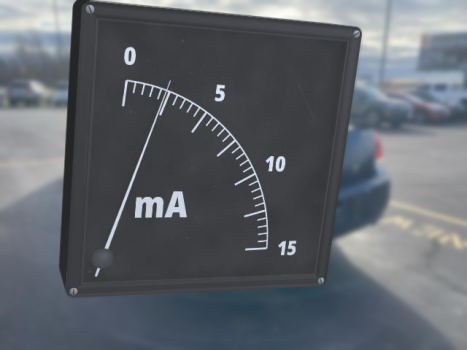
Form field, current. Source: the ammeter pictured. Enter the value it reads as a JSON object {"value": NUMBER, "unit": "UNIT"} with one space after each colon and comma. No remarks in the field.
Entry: {"value": 2.25, "unit": "mA"}
